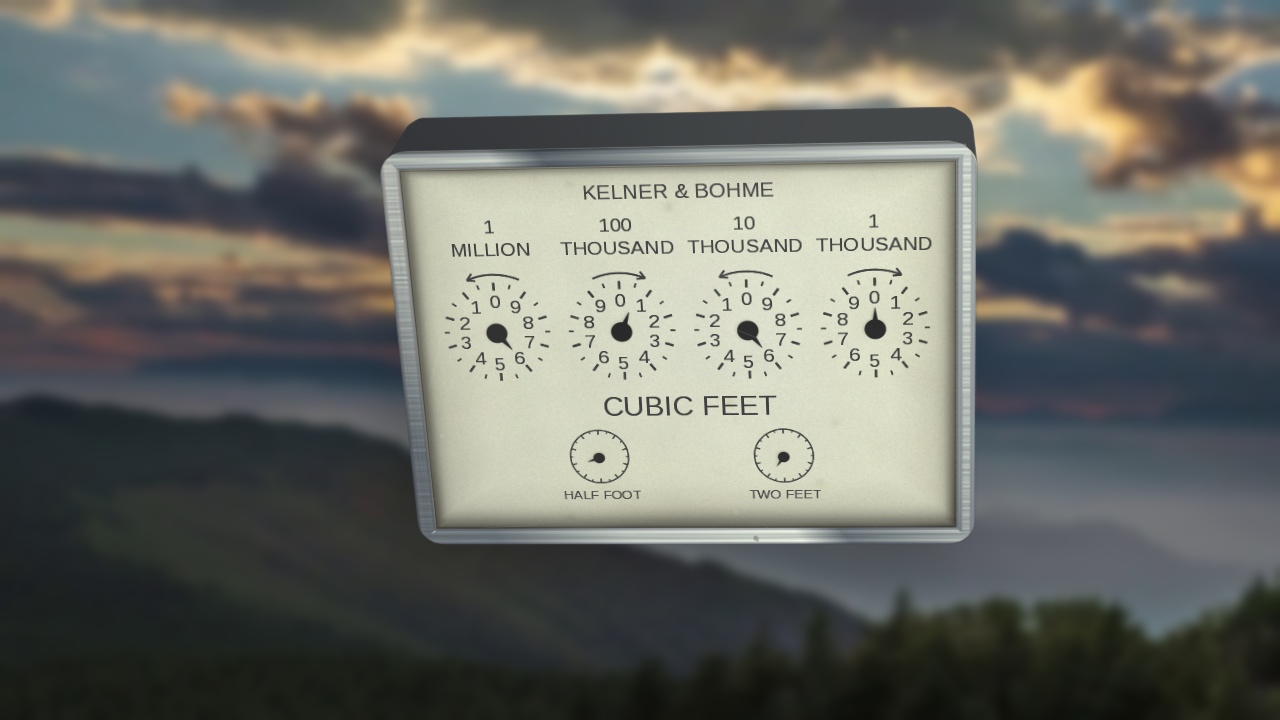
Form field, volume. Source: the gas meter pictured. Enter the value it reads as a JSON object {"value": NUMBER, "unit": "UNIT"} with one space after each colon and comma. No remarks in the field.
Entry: {"value": 606000, "unit": "ft³"}
